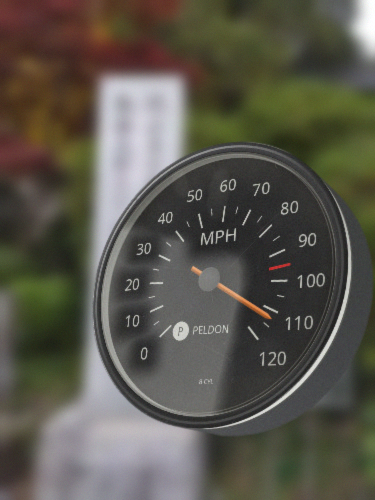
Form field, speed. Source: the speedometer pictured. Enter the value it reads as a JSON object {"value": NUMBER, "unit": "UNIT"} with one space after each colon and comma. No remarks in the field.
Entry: {"value": 112.5, "unit": "mph"}
